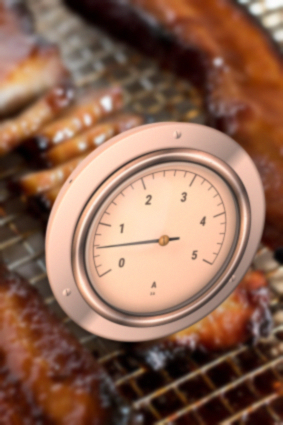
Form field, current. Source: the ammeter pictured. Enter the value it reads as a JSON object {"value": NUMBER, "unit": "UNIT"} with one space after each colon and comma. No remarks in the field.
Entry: {"value": 0.6, "unit": "A"}
